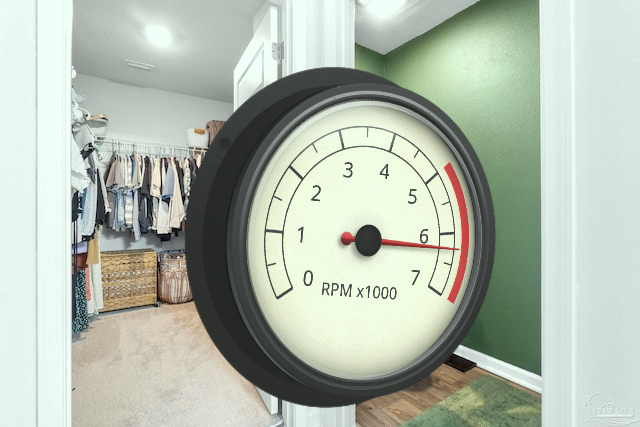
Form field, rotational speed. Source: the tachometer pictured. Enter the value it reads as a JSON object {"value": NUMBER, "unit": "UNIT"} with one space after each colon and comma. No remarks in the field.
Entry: {"value": 6250, "unit": "rpm"}
